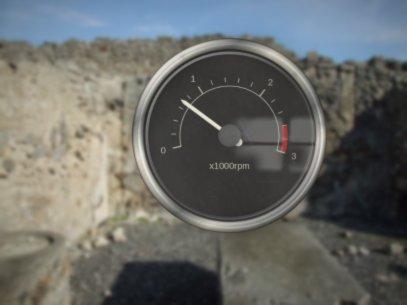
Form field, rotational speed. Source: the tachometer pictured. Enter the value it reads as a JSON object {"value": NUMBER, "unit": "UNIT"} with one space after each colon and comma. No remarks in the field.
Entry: {"value": 700, "unit": "rpm"}
